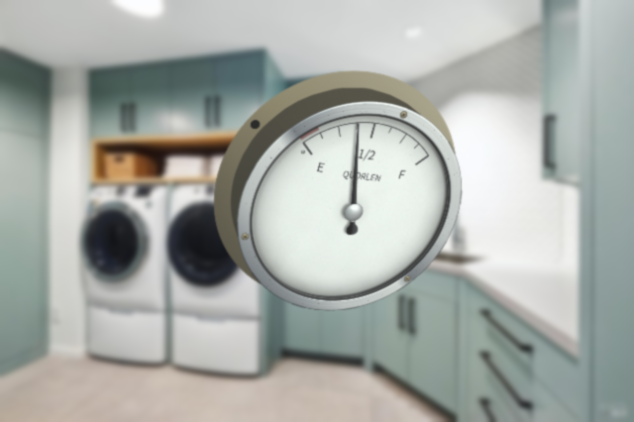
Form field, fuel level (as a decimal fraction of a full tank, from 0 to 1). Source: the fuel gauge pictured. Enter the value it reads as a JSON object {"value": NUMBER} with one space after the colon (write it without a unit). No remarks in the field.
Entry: {"value": 0.375}
